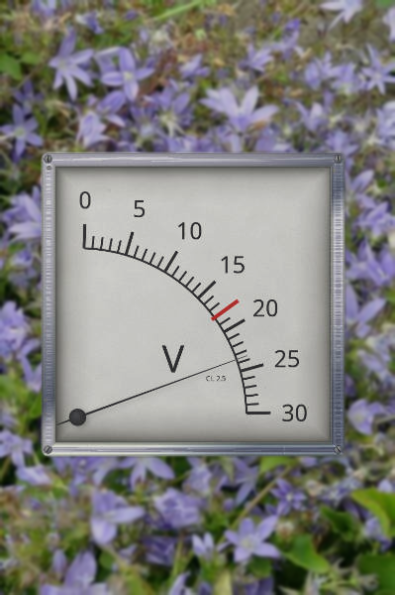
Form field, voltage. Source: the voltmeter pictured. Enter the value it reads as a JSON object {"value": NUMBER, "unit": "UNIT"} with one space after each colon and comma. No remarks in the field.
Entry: {"value": 23.5, "unit": "V"}
